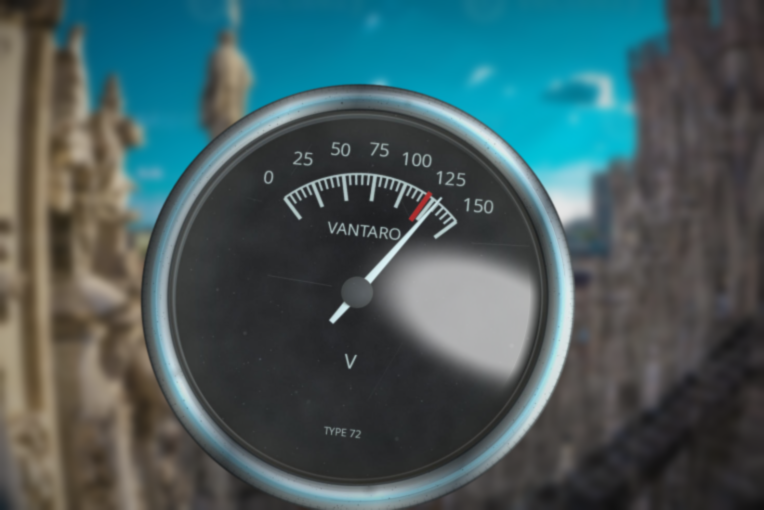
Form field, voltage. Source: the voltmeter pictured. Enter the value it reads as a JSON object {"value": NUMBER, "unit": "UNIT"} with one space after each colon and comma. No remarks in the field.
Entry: {"value": 130, "unit": "V"}
